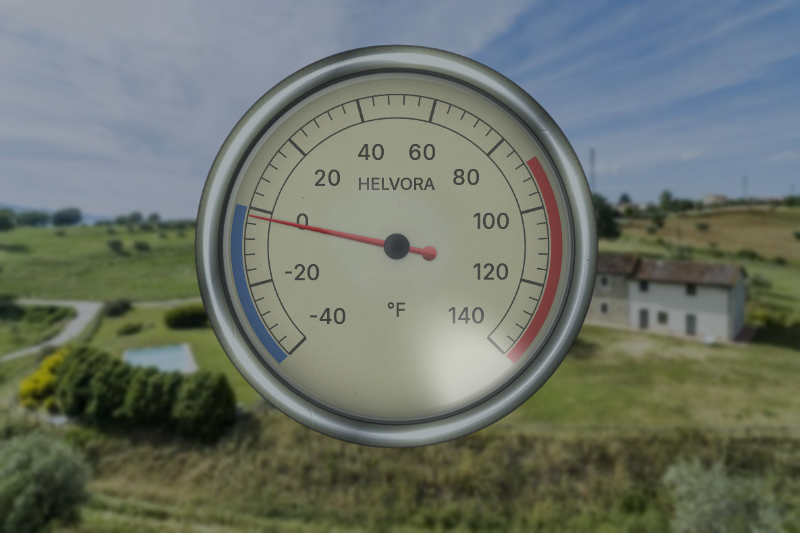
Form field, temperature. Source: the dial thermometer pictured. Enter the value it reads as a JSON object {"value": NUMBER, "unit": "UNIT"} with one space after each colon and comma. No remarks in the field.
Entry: {"value": -2, "unit": "°F"}
